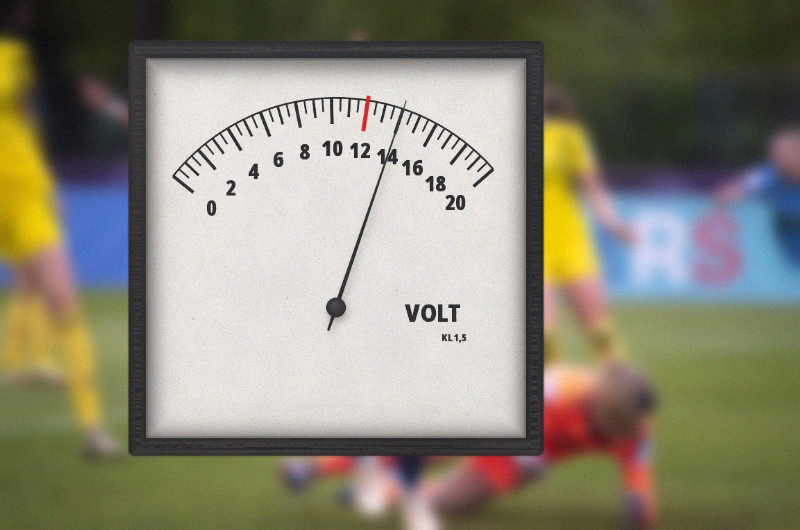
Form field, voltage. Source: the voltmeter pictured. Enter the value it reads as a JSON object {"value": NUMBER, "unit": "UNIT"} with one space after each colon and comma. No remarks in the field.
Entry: {"value": 14, "unit": "V"}
